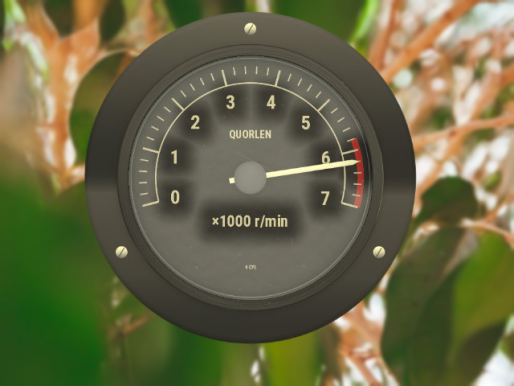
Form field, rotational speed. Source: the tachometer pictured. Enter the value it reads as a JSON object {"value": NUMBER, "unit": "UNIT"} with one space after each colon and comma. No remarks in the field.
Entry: {"value": 6200, "unit": "rpm"}
